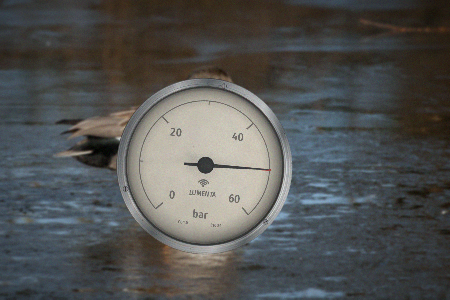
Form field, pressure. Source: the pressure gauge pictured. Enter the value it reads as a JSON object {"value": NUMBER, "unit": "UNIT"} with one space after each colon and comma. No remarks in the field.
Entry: {"value": 50, "unit": "bar"}
